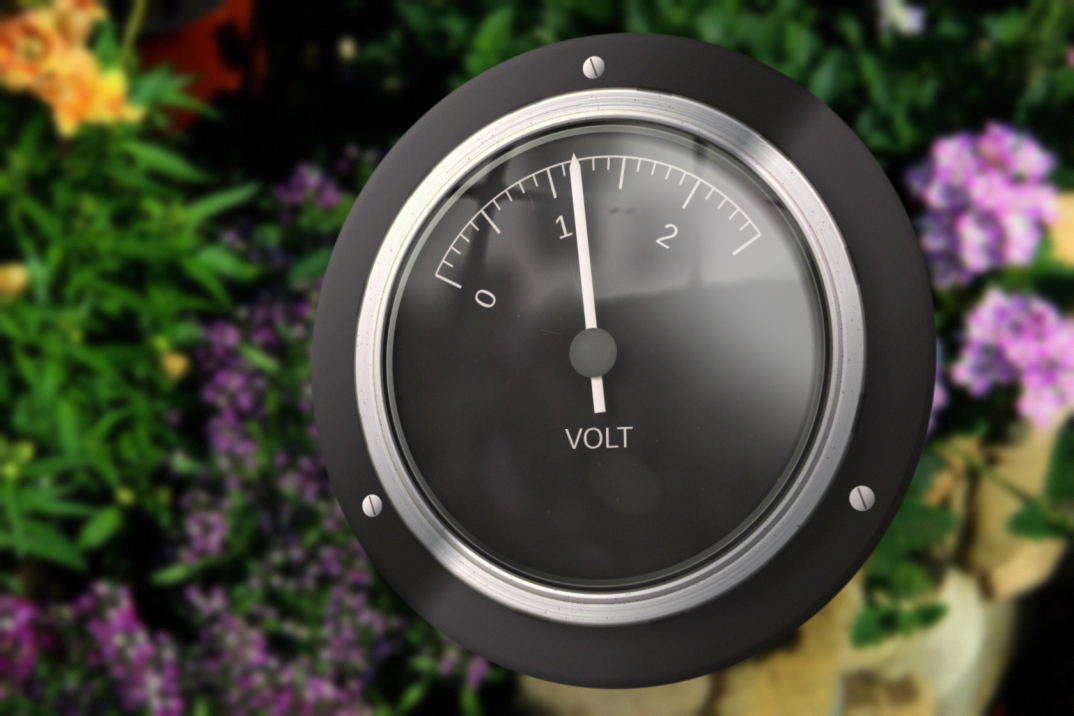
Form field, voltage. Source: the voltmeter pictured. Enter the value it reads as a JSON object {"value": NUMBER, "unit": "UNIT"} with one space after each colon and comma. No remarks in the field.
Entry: {"value": 1.2, "unit": "V"}
